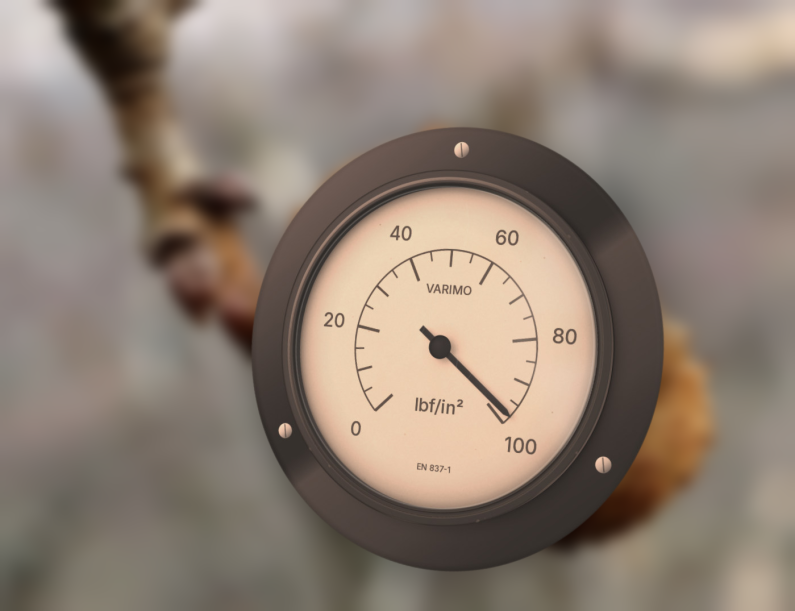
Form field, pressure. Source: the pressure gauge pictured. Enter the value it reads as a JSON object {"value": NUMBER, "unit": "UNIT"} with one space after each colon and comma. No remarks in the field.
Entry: {"value": 97.5, "unit": "psi"}
